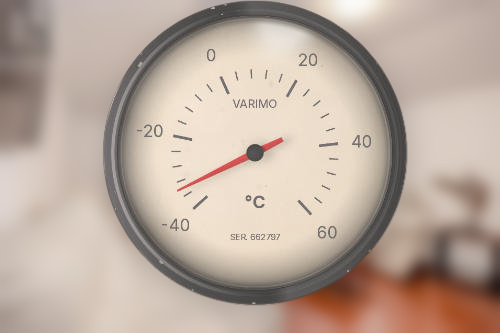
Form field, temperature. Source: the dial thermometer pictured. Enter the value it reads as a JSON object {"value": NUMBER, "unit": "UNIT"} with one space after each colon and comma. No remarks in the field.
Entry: {"value": -34, "unit": "°C"}
